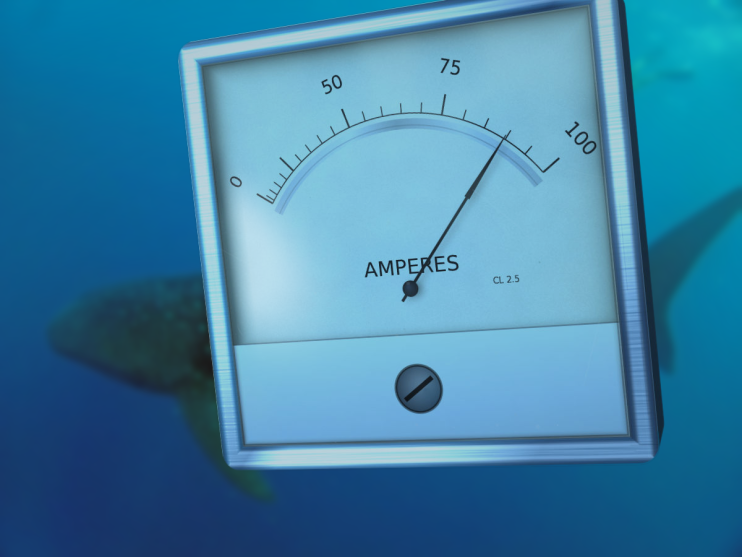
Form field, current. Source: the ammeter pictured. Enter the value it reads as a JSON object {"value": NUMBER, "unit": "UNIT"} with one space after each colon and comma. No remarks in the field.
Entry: {"value": 90, "unit": "A"}
